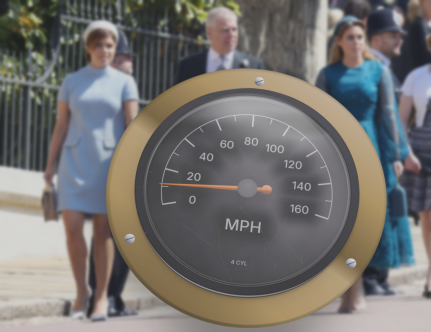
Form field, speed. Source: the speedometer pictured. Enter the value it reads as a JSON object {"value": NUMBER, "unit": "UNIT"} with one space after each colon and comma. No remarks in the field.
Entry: {"value": 10, "unit": "mph"}
